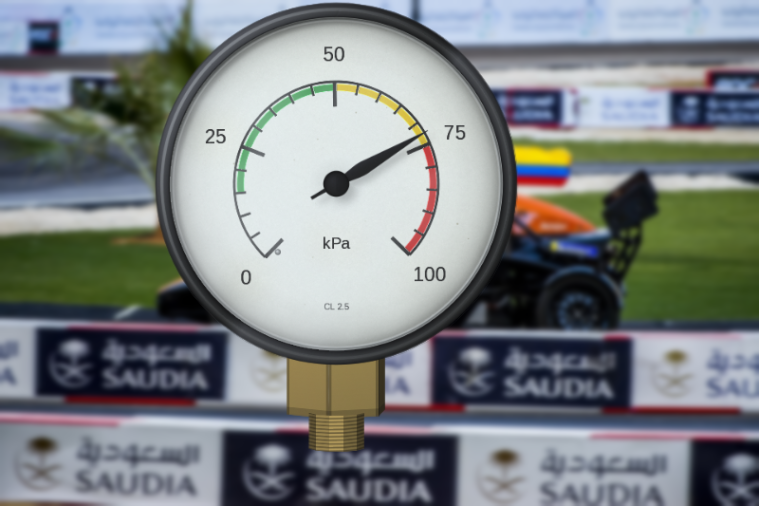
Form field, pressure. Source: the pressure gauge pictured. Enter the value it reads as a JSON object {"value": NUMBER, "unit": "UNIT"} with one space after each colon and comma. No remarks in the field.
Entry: {"value": 72.5, "unit": "kPa"}
